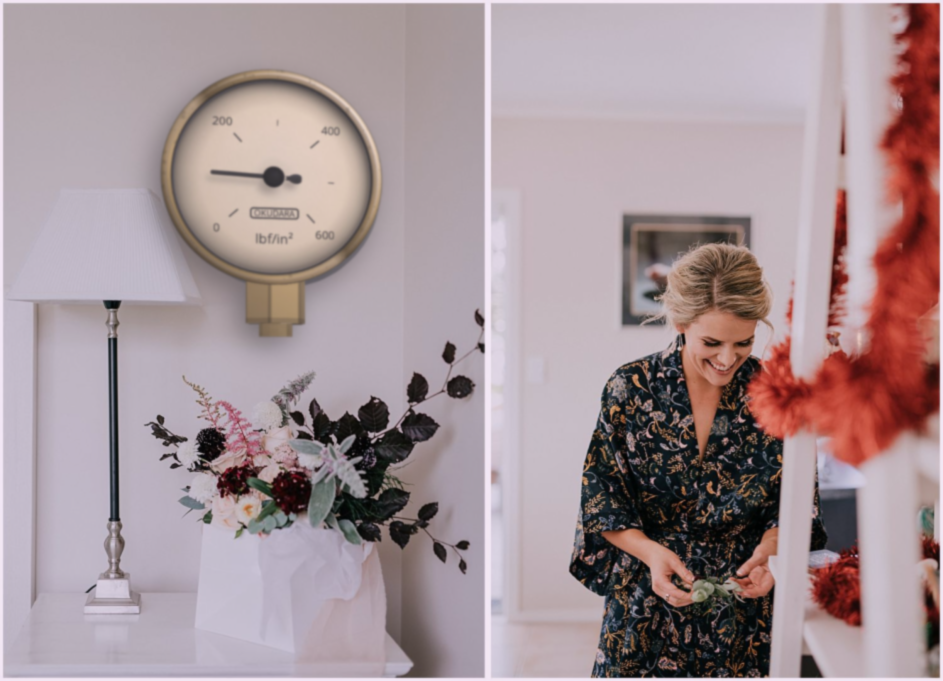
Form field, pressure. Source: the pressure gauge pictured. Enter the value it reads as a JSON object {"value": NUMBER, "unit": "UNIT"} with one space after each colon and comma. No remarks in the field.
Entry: {"value": 100, "unit": "psi"}
